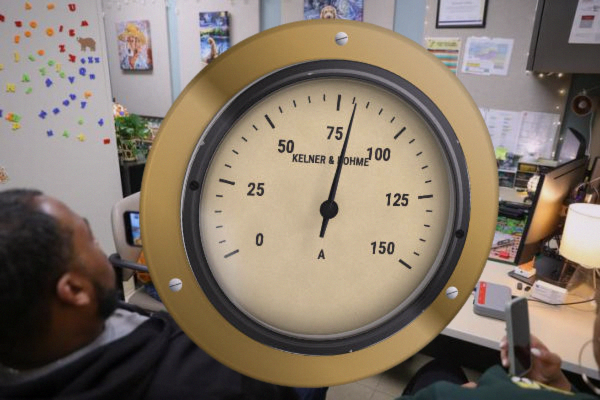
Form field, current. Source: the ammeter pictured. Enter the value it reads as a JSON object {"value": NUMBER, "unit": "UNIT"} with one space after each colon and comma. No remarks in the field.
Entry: {"value": 80, "unit": "A"}
